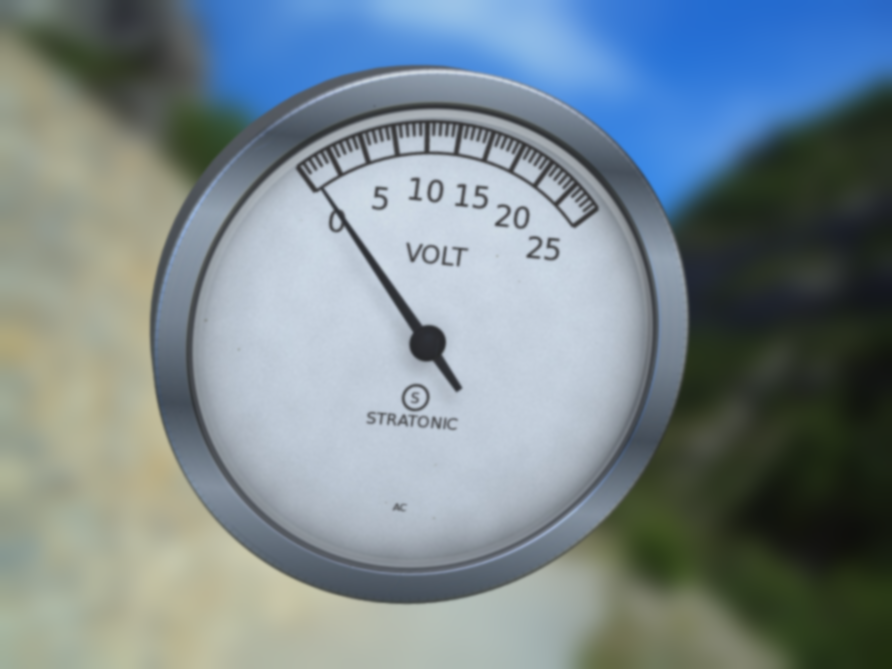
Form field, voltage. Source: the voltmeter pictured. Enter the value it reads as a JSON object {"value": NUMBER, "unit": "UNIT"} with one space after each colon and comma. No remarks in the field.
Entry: {"value": 0.5, "unit": "V"}
